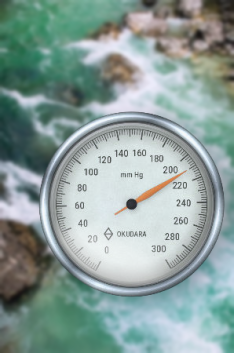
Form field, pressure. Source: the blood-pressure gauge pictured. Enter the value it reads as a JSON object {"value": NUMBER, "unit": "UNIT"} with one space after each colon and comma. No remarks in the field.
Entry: {"value": 210, "unit": "mmHg"}
